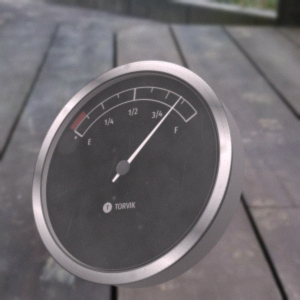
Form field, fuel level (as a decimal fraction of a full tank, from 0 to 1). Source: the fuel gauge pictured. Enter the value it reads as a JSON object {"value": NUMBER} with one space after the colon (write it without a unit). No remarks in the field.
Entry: {"value": 0.875}
